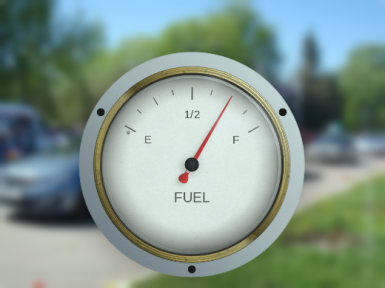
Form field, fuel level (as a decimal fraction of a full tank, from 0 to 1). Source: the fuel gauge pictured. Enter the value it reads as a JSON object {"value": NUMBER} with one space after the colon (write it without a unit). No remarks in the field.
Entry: {"value": 0.75}
